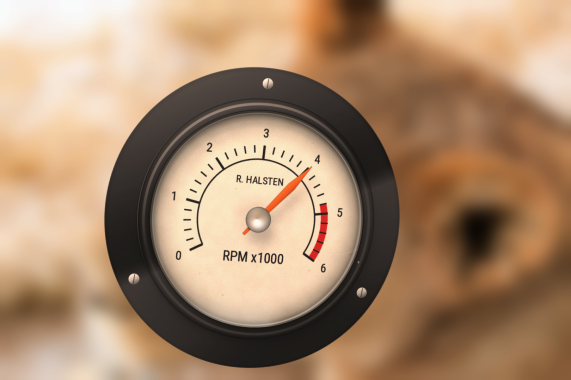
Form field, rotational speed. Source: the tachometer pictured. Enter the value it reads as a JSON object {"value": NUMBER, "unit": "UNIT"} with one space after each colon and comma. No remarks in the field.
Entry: {"value": 4000, "unit": "rpm"}
